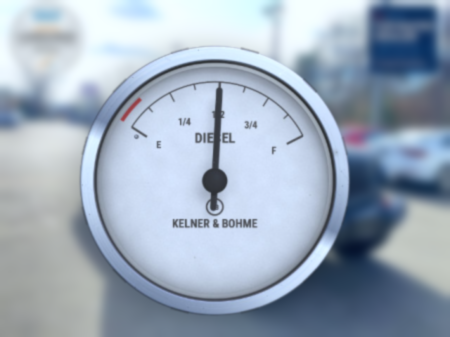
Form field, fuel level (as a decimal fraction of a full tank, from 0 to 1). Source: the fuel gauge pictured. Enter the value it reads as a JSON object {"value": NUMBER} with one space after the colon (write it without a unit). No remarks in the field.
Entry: {"value": 0.5}
